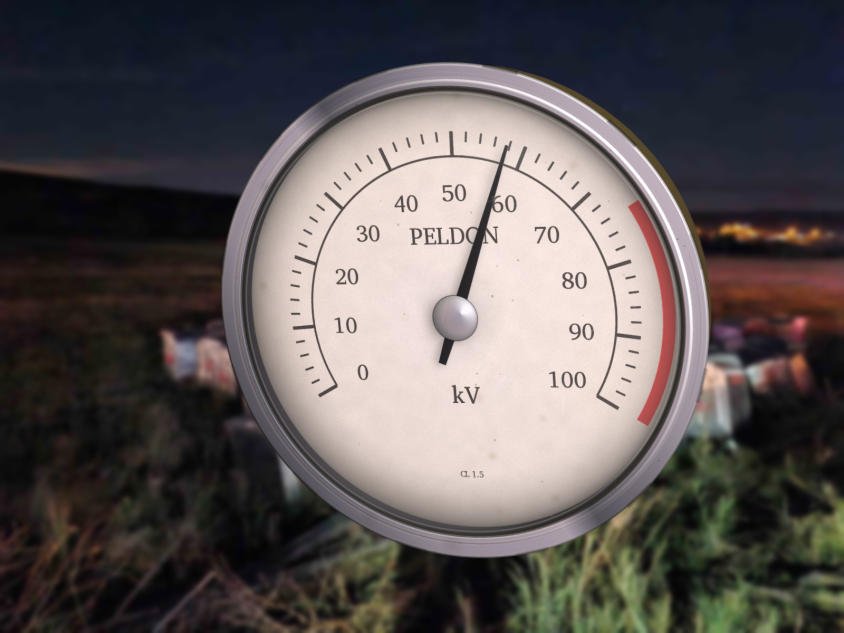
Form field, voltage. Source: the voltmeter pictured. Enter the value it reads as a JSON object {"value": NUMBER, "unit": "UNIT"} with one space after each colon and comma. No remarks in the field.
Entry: {"value": 58, "unit": "kV"}
